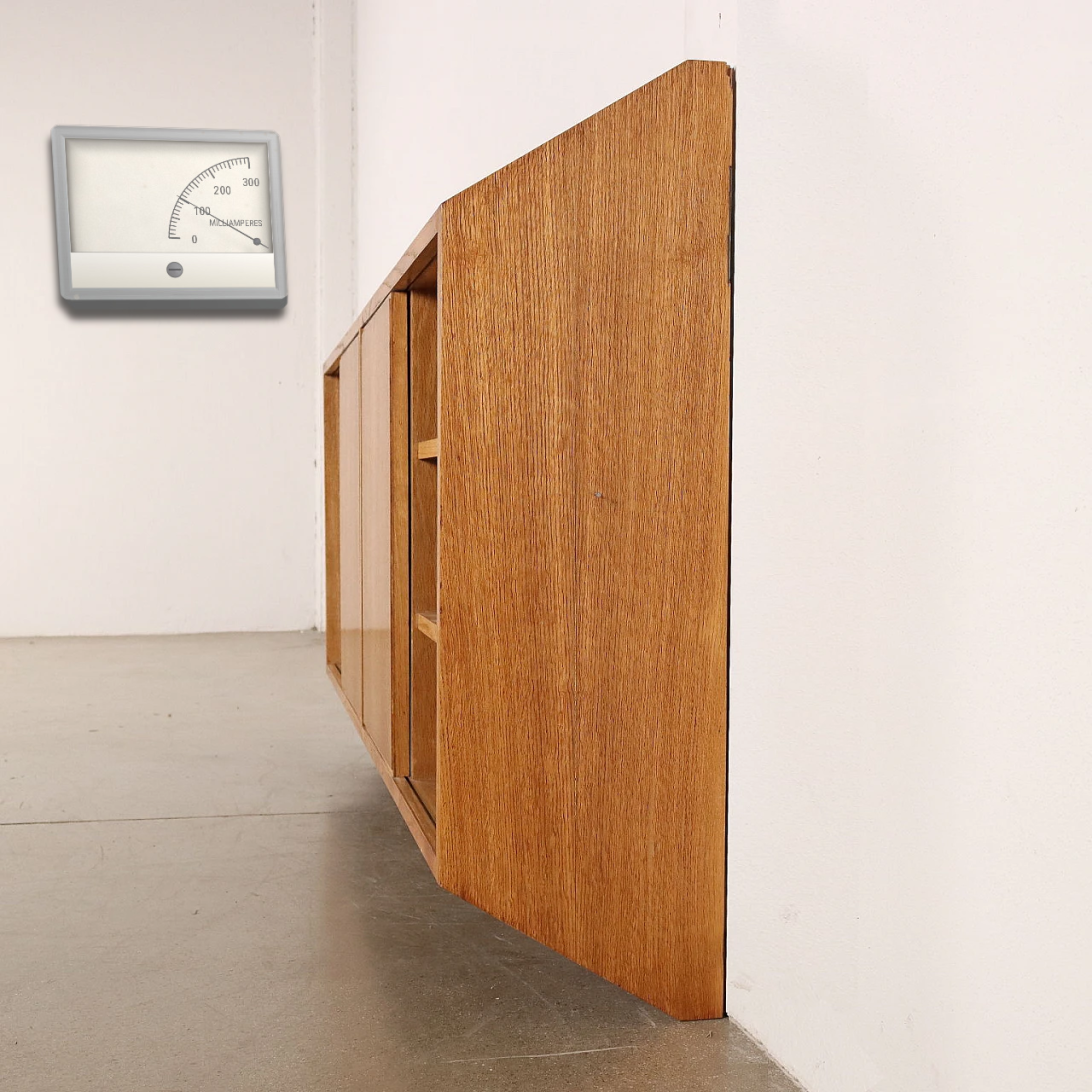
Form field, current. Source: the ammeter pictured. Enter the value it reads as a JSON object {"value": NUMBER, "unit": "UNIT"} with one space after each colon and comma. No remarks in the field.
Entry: {"value": 100, "unit": "mA"}
